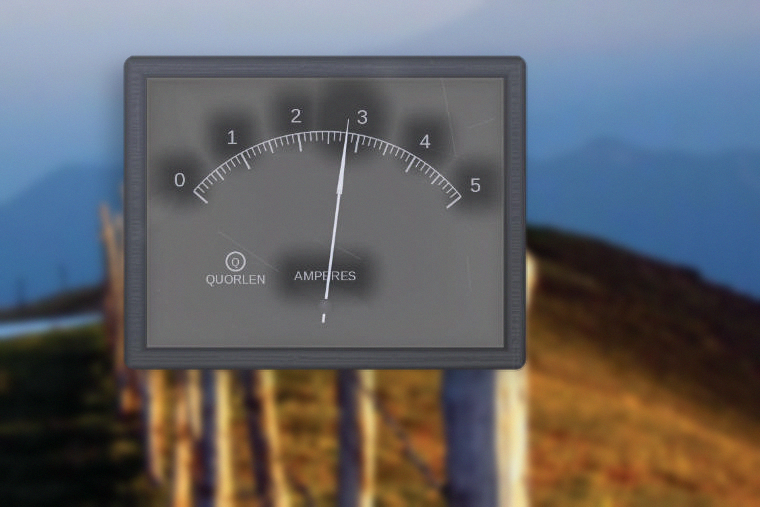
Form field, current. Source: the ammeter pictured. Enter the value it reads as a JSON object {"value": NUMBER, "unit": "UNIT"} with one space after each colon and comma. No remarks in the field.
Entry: {"value": 2.8, "unit": "A"}
